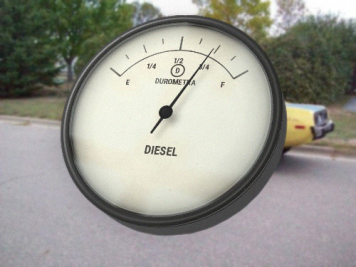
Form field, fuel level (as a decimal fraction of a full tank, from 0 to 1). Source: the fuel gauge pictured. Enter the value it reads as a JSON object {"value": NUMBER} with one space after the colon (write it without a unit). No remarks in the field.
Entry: {"value": 0.75}
